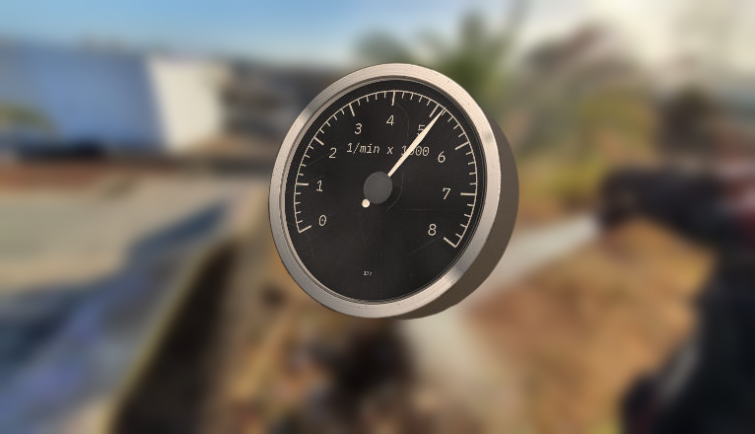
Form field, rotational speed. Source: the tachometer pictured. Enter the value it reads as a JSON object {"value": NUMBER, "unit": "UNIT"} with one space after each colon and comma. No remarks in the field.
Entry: {"value": 5200, "unit": "rpm"}
